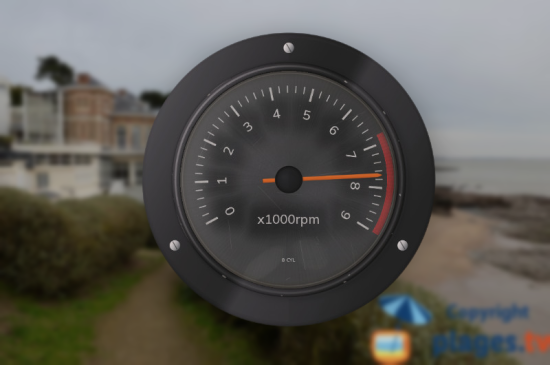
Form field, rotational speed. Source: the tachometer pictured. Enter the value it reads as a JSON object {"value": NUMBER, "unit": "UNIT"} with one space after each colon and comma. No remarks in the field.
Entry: {"value": 7700, "unit": "rpm"}
